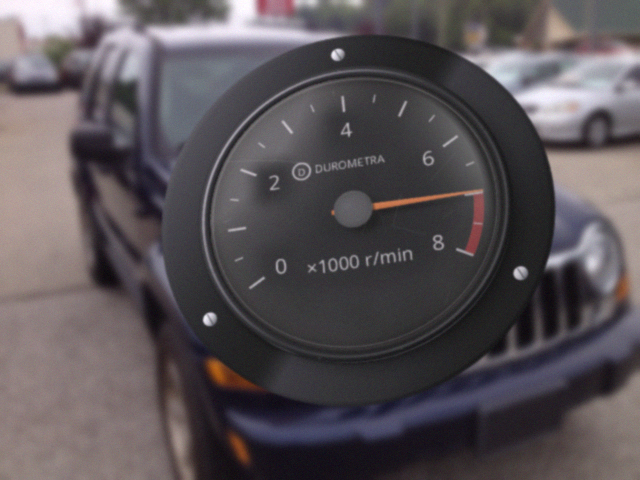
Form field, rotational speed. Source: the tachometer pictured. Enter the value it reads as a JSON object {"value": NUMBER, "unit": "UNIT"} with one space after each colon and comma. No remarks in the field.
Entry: {"value": 7000, "unit": "rpm"}
